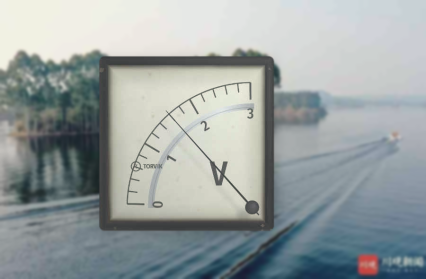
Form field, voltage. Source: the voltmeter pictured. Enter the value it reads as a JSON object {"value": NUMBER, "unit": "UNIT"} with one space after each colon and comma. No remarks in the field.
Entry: {"value": 1.6, "unit": "V"}
